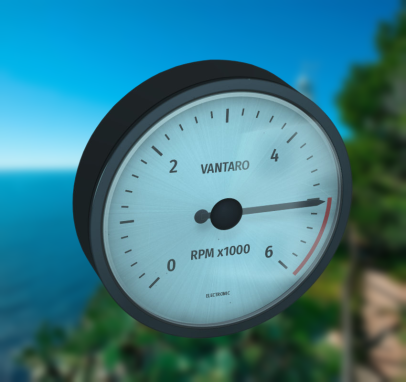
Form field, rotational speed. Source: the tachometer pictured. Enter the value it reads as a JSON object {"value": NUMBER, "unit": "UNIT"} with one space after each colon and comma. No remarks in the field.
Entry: {"value": 5000, "unit": "rpm"}
